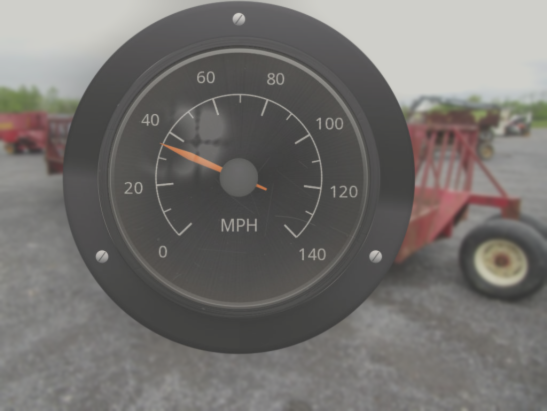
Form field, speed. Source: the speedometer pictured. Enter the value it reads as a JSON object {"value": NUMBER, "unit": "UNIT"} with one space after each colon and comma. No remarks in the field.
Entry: {"value": 35, "unit": "mph"}
